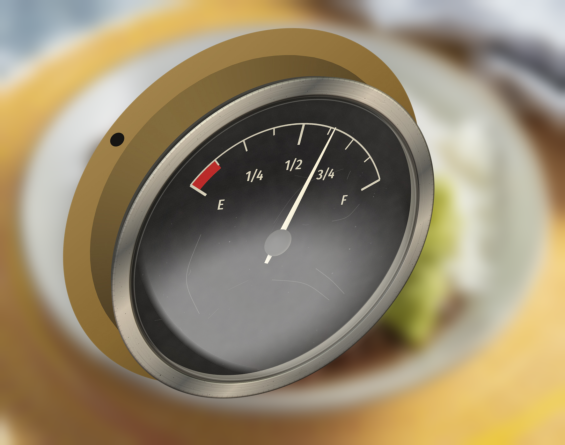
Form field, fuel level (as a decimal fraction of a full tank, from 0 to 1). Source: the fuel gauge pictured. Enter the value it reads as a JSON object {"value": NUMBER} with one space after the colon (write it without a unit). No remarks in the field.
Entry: {"value": 0.625}
